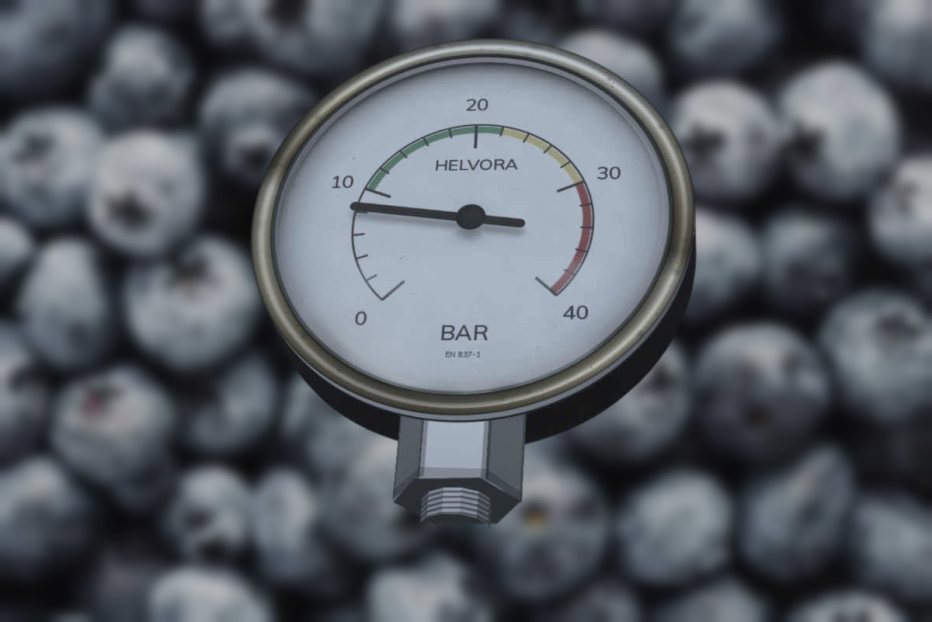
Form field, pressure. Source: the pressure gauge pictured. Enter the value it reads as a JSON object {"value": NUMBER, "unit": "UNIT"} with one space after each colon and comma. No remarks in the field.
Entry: {"value": 8, "unit": "bar"}
